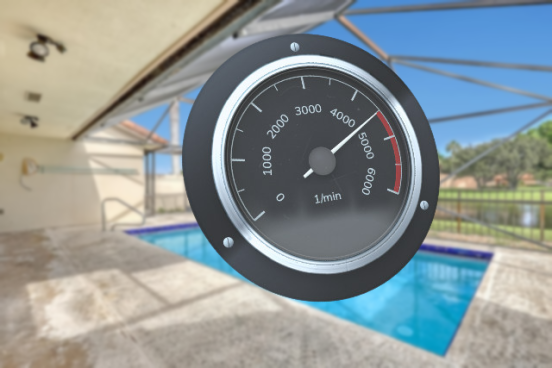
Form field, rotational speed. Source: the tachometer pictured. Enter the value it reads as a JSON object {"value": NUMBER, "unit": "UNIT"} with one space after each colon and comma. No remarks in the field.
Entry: {"value": 4500, "unit": "rpm"}
